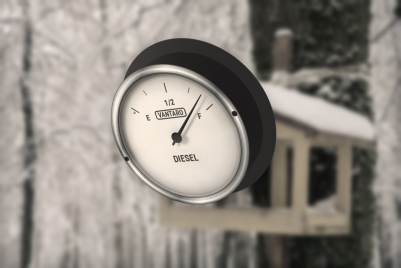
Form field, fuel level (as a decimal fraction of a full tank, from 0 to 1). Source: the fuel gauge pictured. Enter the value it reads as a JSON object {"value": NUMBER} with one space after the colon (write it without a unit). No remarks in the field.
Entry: {"value": 0.875}
